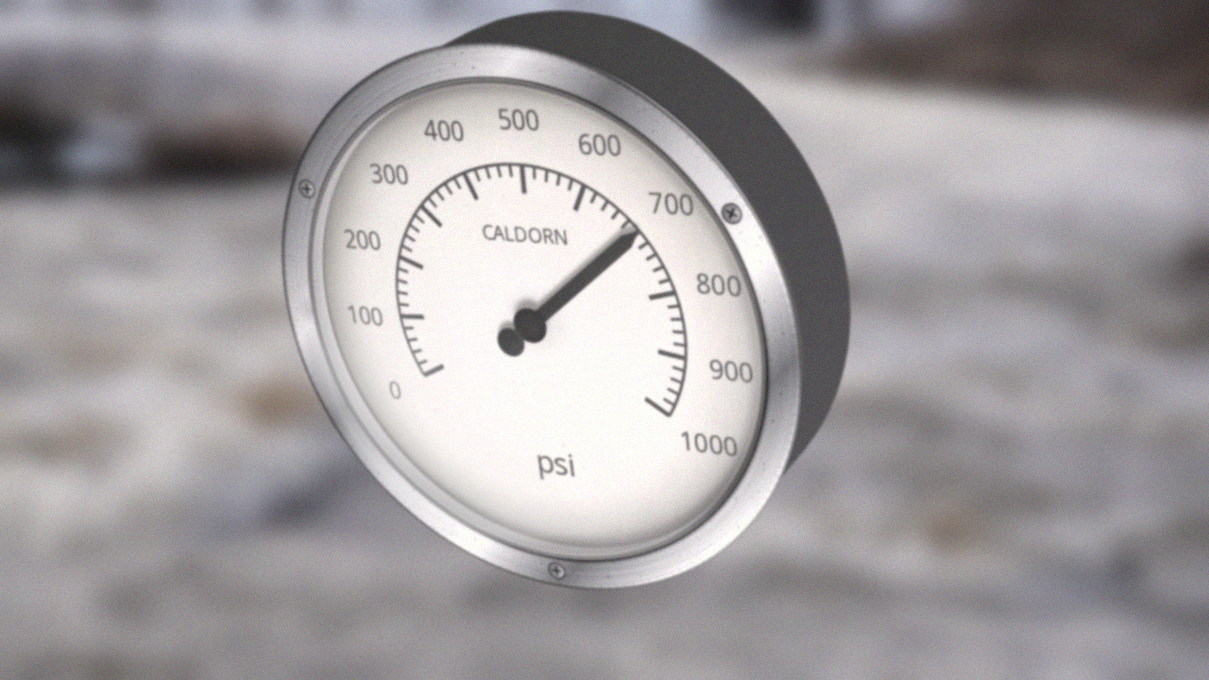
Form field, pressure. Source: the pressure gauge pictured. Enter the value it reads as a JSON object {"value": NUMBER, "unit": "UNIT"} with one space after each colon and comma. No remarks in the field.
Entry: {"value": 700, "unit": "psi"}
